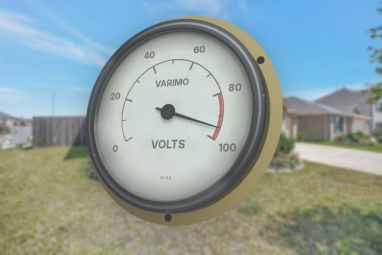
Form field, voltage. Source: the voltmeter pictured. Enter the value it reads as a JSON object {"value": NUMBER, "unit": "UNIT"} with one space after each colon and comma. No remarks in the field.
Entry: {"value": 95, "unit": "V"}
